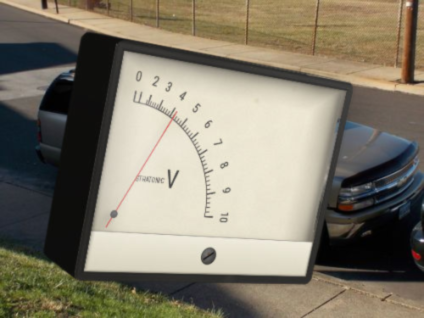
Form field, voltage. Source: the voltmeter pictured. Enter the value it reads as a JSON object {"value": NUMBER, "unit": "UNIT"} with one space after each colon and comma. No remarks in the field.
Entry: {"value": 4, "unit": "V"}
